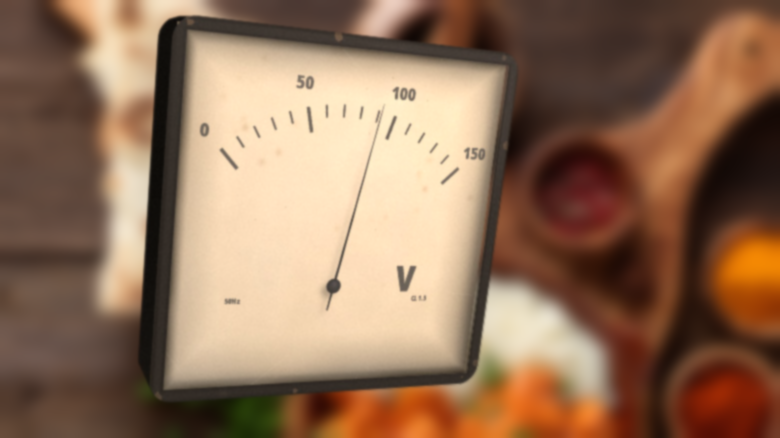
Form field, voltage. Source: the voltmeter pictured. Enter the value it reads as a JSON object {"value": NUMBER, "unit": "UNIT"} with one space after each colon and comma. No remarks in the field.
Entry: {"value": 90, "unit": "V"}
